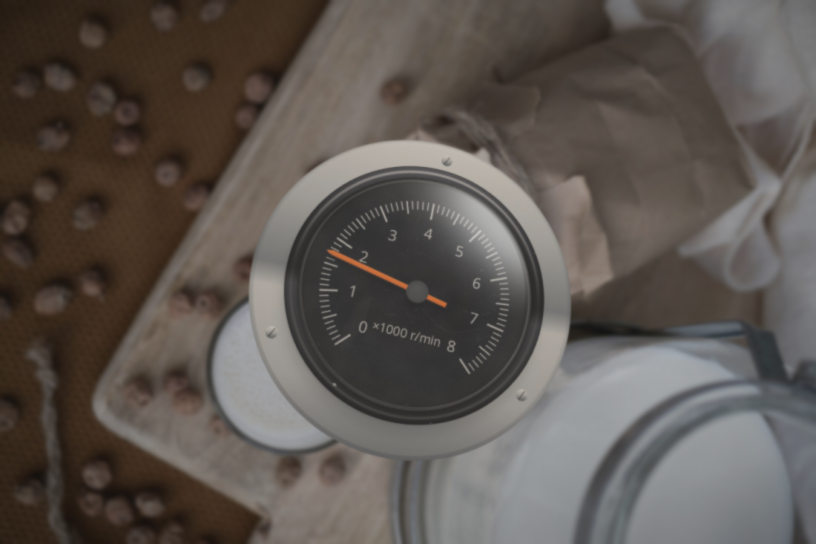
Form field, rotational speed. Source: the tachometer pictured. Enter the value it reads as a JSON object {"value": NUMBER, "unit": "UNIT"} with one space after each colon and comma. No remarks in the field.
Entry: {"value": 1700, "unit": "rpm"}
